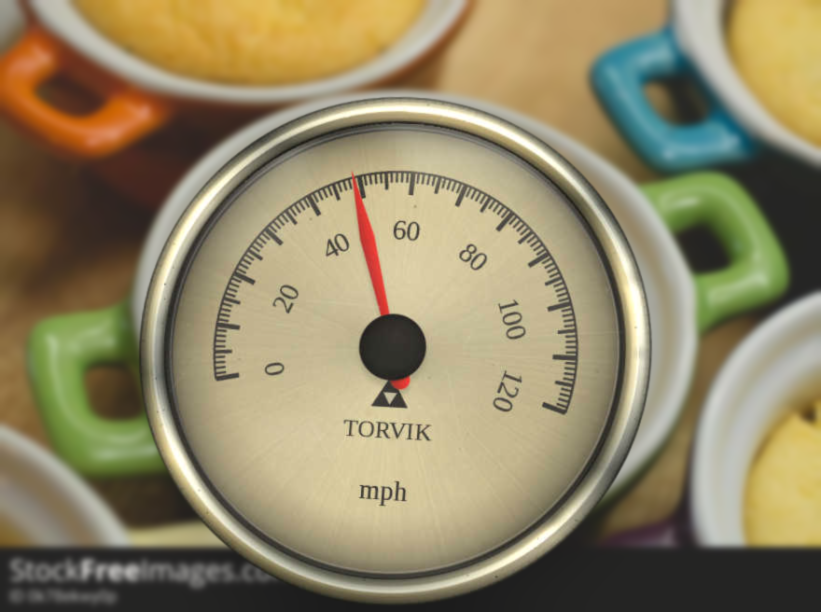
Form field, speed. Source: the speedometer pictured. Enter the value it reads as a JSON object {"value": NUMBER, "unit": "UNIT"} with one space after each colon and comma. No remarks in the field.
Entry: {"value": 49, "unit": "mph"}
